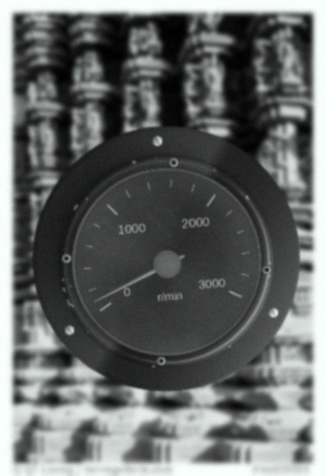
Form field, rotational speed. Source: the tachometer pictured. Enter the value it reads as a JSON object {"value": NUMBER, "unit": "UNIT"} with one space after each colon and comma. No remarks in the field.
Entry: {"value": 100, "unit": "rpm"}
